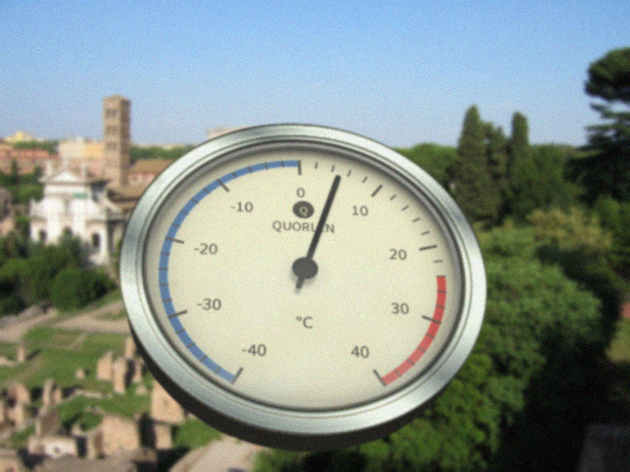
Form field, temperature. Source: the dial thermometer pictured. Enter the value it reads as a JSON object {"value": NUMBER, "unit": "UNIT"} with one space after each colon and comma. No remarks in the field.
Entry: {"value": 5, "unit": "°C"}
